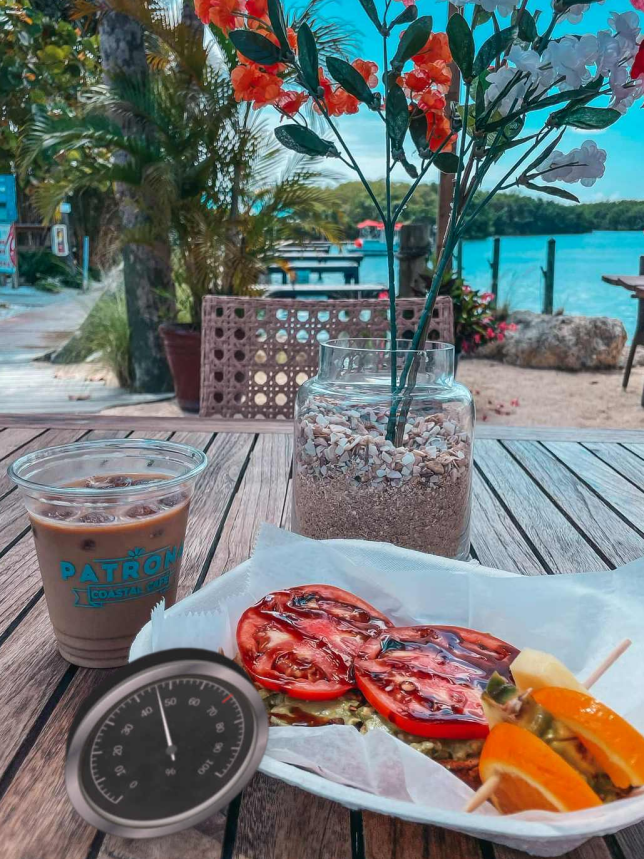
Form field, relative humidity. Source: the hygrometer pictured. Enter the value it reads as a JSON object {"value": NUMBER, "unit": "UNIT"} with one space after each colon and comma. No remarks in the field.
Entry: {"value": 46, "unit": "%"}
